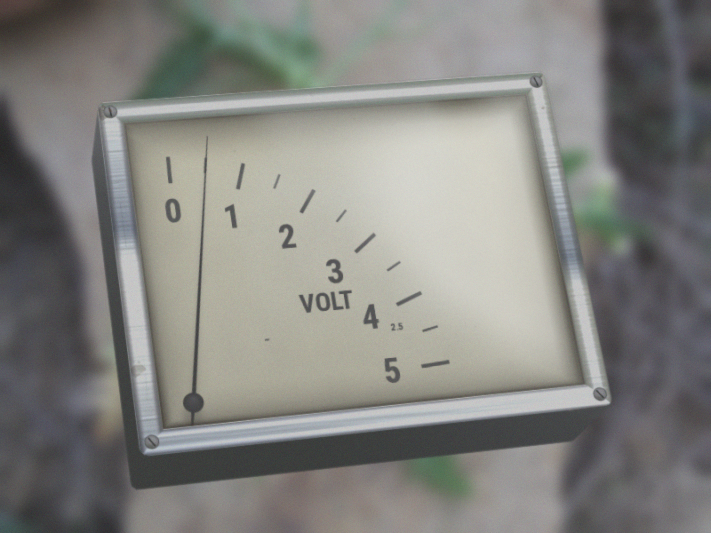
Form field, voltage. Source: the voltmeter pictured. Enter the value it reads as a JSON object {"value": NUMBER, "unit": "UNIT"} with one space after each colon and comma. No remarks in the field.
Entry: {"value": 0.5, "unit": "V"}
